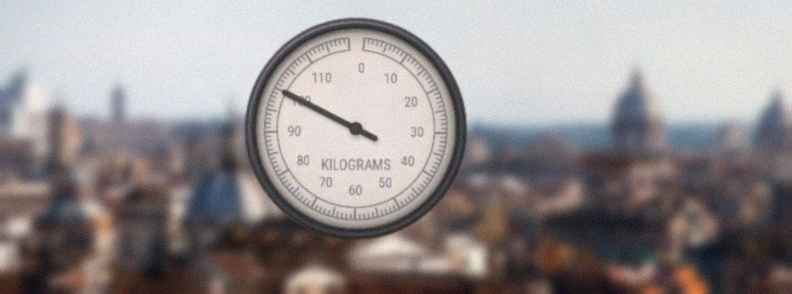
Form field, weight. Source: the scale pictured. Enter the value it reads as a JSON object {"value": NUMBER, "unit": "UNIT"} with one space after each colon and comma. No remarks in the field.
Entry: {"value": 100, "unit": "kg"}
